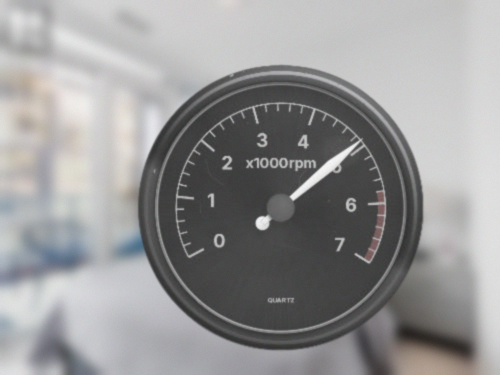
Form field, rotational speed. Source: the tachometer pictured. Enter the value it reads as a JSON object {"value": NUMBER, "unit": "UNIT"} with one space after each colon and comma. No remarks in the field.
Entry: {"value": 4900, "unit": "rpm"}
